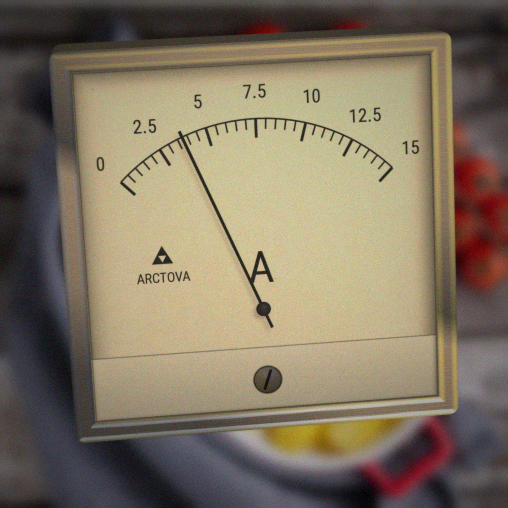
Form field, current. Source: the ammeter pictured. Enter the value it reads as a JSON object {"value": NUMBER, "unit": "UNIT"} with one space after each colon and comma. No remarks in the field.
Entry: {"value": 3.75, "unit": "A"}
